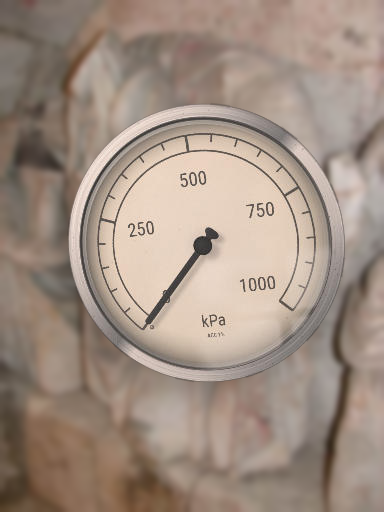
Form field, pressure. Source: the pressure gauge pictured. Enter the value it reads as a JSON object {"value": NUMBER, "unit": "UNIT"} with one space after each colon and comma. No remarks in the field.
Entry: {"value": 0, "unit": "kPa"}
